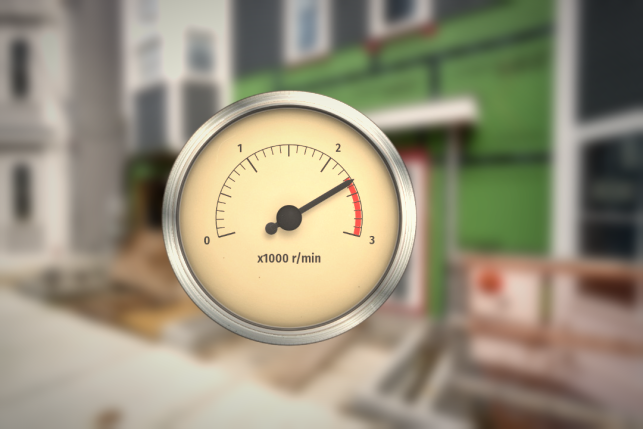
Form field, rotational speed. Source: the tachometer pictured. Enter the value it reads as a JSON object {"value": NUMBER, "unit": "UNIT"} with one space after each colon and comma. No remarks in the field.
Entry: {"value": 2350, "unit": "rpm"}
